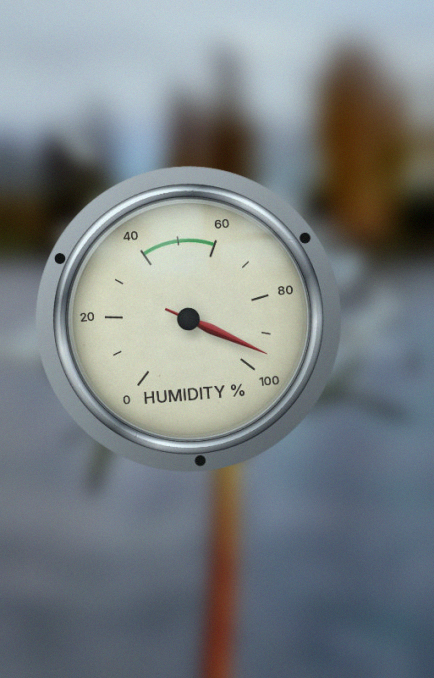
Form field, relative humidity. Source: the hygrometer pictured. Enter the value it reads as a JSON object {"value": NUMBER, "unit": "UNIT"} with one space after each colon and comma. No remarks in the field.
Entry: {"value": 95, "unit": "%"}
